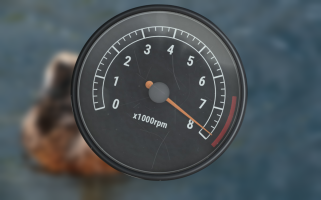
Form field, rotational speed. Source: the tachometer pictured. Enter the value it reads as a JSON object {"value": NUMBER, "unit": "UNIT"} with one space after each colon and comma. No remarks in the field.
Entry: {"value": 7800, "unit": "rpm"}
